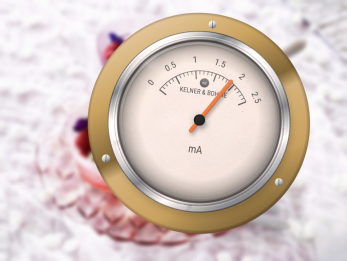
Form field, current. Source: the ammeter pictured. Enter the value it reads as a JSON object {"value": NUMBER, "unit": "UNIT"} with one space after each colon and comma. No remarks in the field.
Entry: {"value": 1.9, "unit": "mA"}
